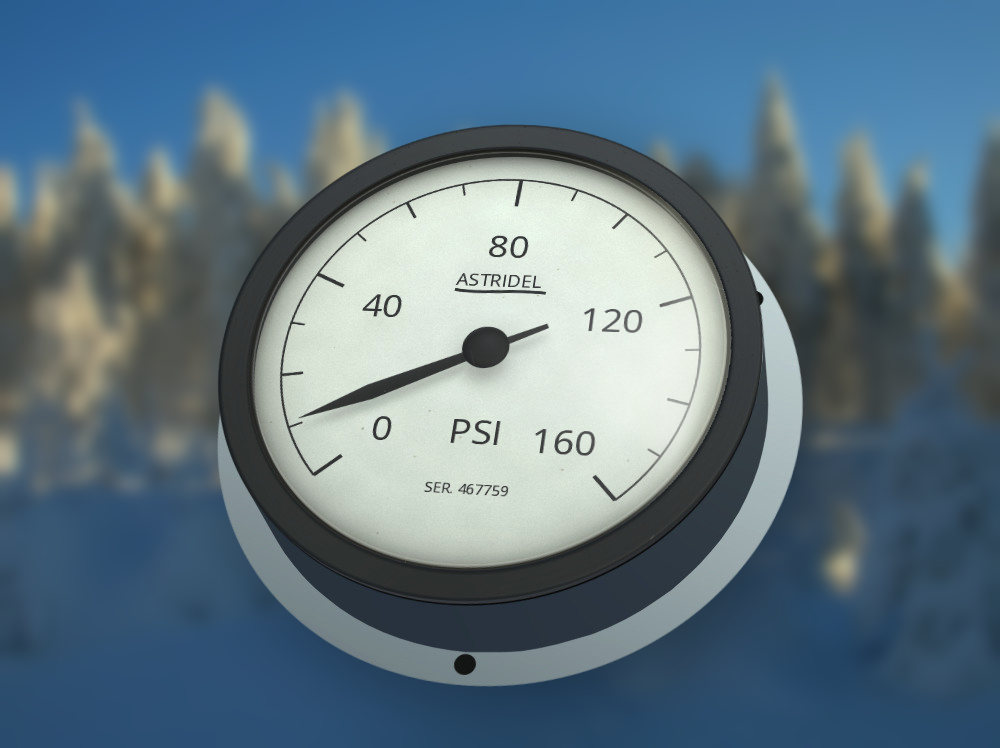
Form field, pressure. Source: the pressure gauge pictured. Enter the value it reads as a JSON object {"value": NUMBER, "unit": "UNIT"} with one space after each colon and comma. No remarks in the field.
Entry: {"value": 10, "unit": "psi"}
